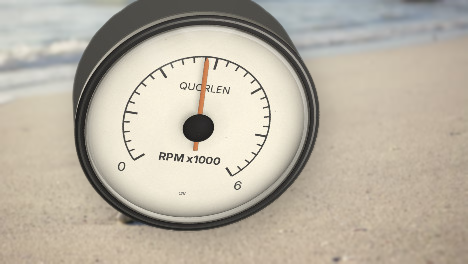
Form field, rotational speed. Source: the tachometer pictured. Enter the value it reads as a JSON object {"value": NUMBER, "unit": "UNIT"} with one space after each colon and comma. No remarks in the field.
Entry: {"value": 2800, "unit": "rpm"}
